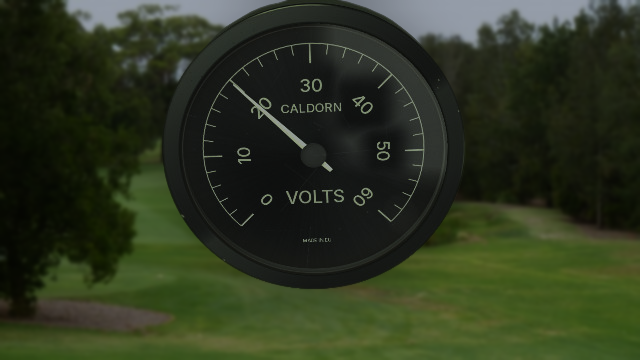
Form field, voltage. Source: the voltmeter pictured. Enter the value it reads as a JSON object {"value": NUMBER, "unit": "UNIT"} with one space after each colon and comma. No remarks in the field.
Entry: {"value": 20, "unit": "V"}
